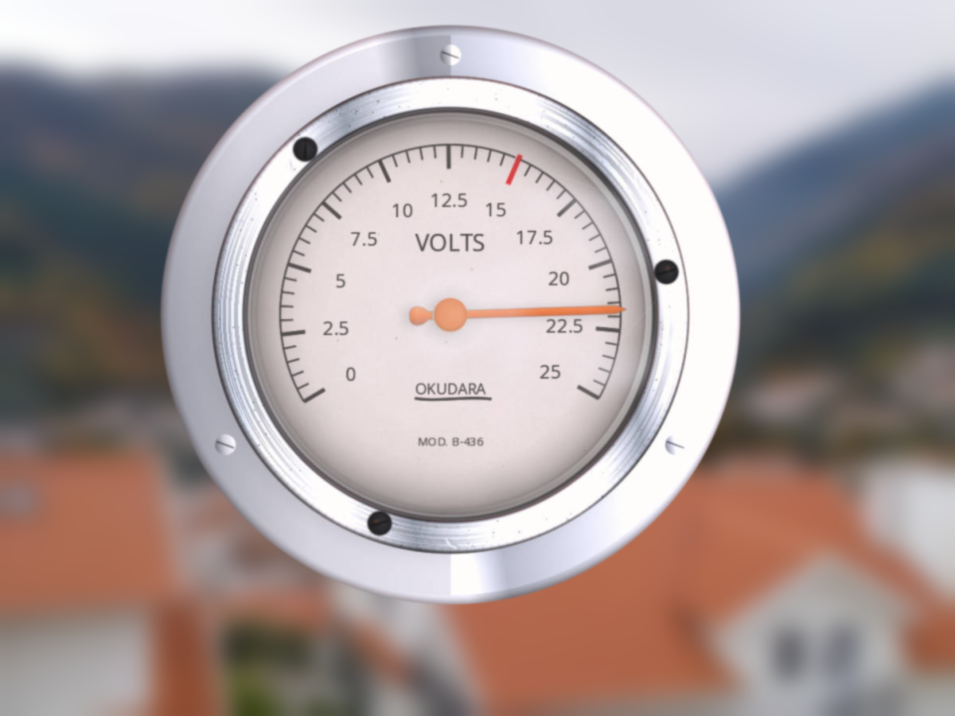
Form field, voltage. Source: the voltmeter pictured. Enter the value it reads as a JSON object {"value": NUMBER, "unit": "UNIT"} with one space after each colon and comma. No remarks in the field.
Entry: {"value": 21.75, "unit": "V"}
